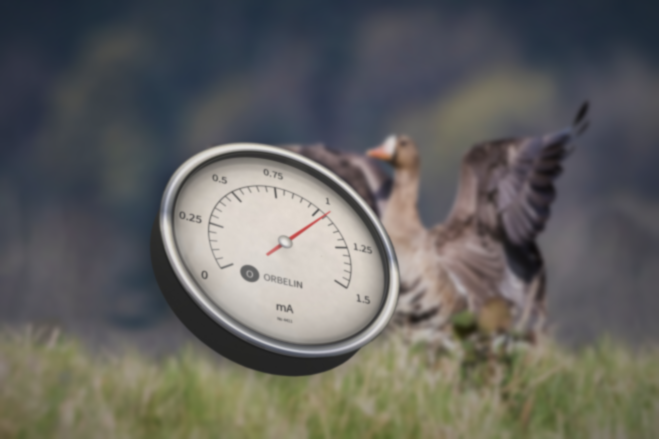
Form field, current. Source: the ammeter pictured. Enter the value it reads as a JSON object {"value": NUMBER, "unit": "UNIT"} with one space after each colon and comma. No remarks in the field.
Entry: {"value": 1.05, "unit": "mA"}
